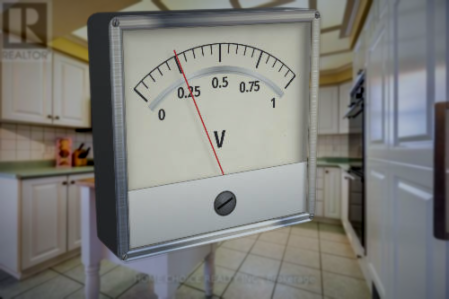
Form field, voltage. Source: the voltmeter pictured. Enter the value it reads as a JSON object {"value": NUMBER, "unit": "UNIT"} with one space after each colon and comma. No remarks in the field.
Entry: {"value": 0.25, "unit": "V"}
